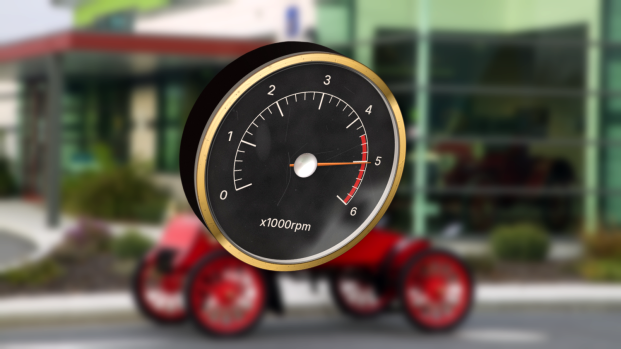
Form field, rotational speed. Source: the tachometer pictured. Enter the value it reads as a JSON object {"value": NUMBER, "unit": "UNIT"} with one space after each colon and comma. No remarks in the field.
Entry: {"value": 5000, "unit": "rpm"}
